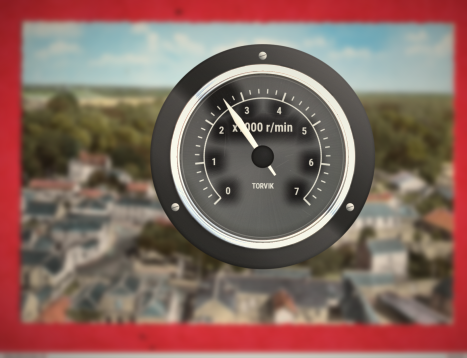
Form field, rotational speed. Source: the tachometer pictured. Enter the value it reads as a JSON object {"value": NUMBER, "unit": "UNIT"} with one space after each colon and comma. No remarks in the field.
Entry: {"value": 2600, "unit": "rpm"}
